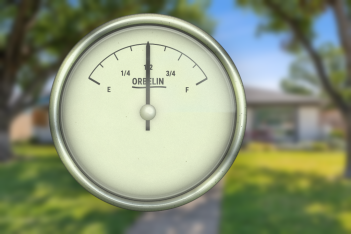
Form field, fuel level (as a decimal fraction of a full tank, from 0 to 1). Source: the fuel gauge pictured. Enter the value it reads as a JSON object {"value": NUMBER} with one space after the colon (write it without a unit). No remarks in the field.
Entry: {"value": 0.5}
